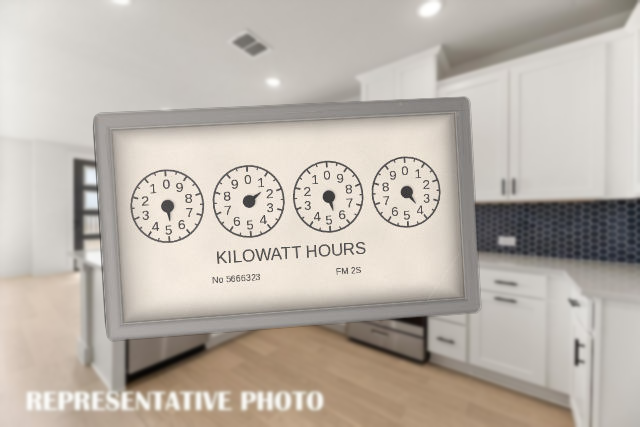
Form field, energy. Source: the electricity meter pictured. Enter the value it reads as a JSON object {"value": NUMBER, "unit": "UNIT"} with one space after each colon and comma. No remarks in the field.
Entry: {"value": 5154, "unit": "kWh"}
